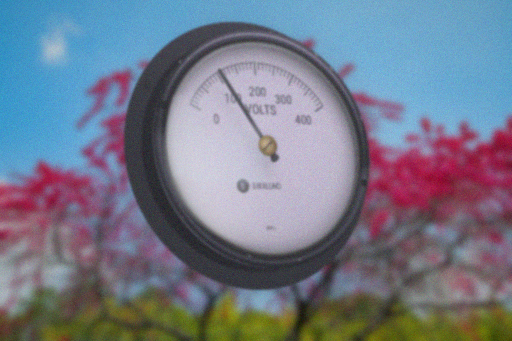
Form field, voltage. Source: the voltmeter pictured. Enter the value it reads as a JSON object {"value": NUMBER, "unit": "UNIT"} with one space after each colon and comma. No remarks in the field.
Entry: {"value": 100, "unit": "V"}
